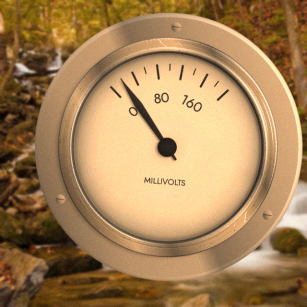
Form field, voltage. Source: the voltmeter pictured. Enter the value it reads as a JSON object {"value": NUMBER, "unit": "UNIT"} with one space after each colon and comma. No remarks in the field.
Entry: {"value": 20, "unit": "mV"}
